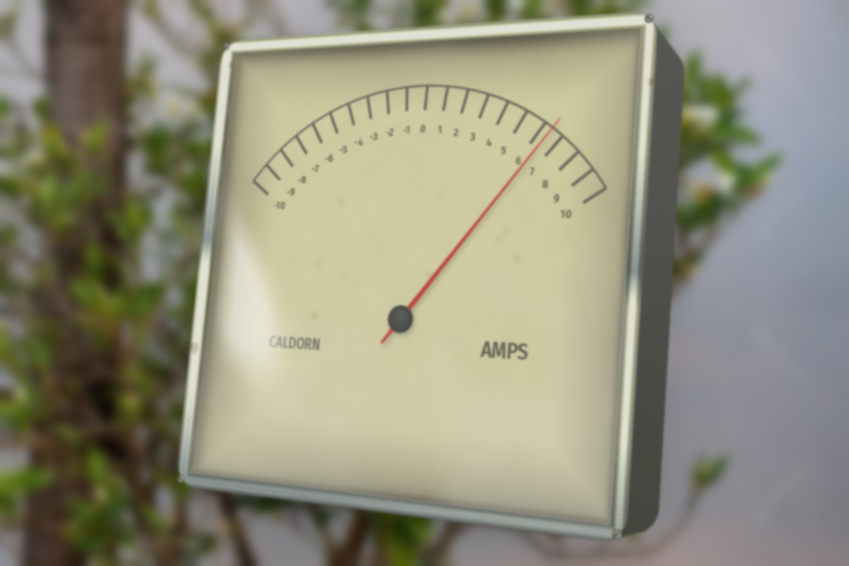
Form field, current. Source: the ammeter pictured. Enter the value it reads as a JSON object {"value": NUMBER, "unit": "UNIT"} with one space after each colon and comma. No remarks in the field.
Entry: {"value": 6.5, "unit": "A"}
